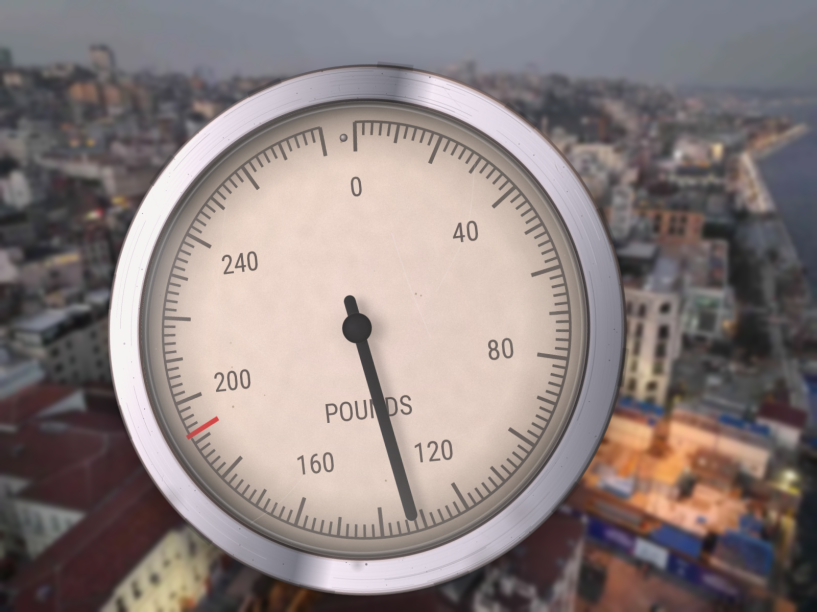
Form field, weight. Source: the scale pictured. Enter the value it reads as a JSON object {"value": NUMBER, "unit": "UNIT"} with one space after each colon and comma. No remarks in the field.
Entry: {"value": 132, "unit": "lb"}
